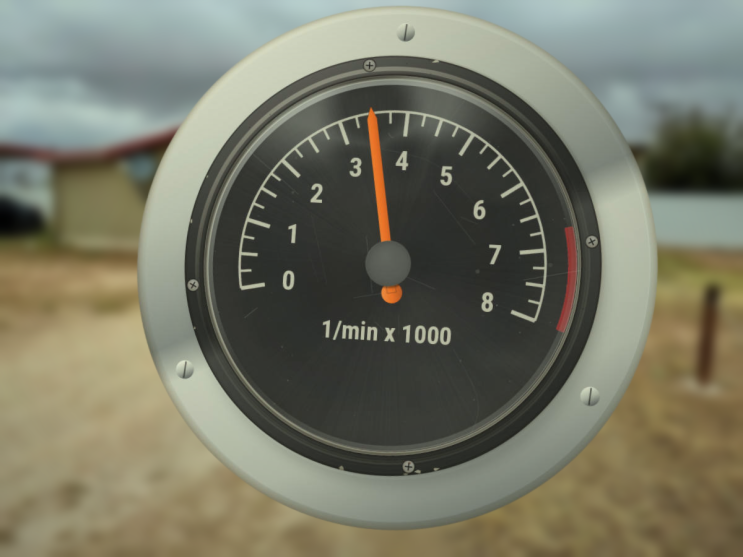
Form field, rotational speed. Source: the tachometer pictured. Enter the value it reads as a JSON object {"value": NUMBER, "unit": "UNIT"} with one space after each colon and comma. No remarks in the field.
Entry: {"value": 3500, "unit": "rpm"}
